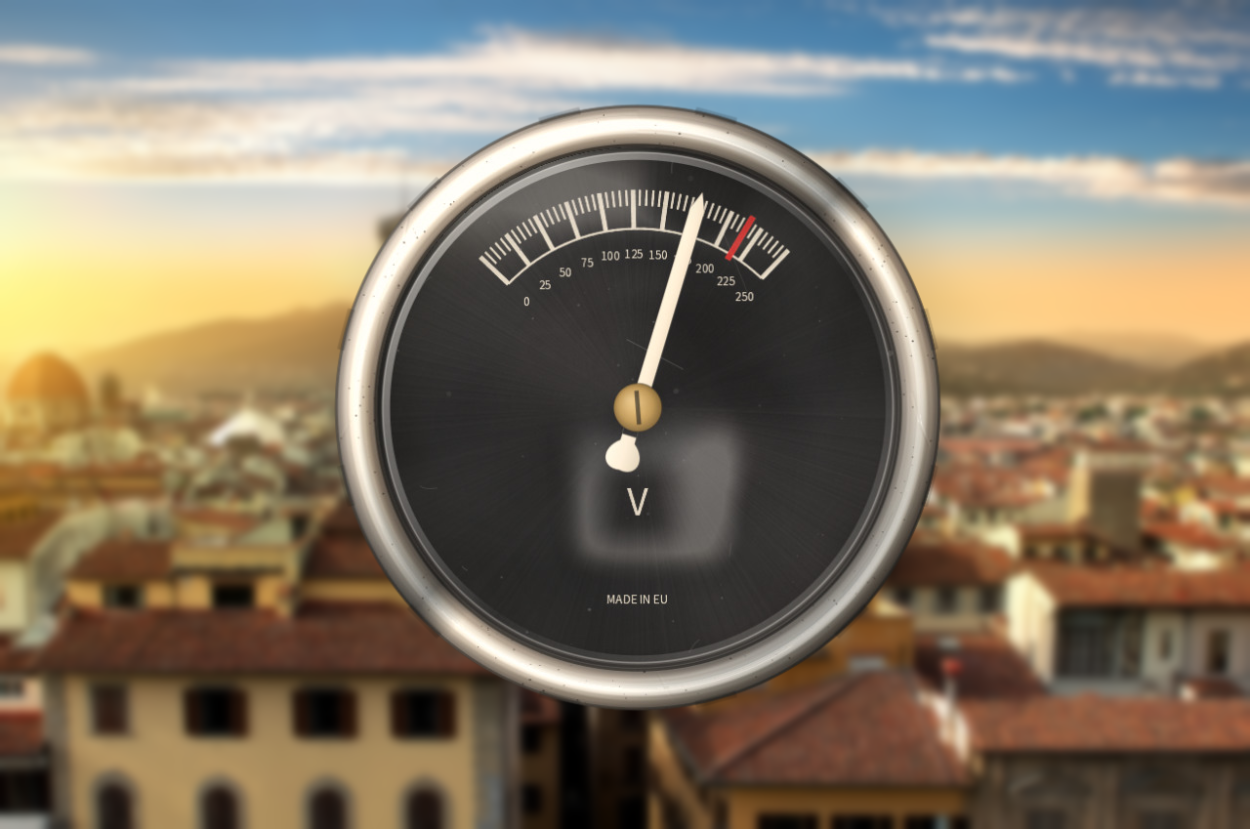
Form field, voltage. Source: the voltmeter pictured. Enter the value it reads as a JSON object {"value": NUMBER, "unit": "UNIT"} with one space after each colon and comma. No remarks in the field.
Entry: {"value": 175, "unit": "V"}
